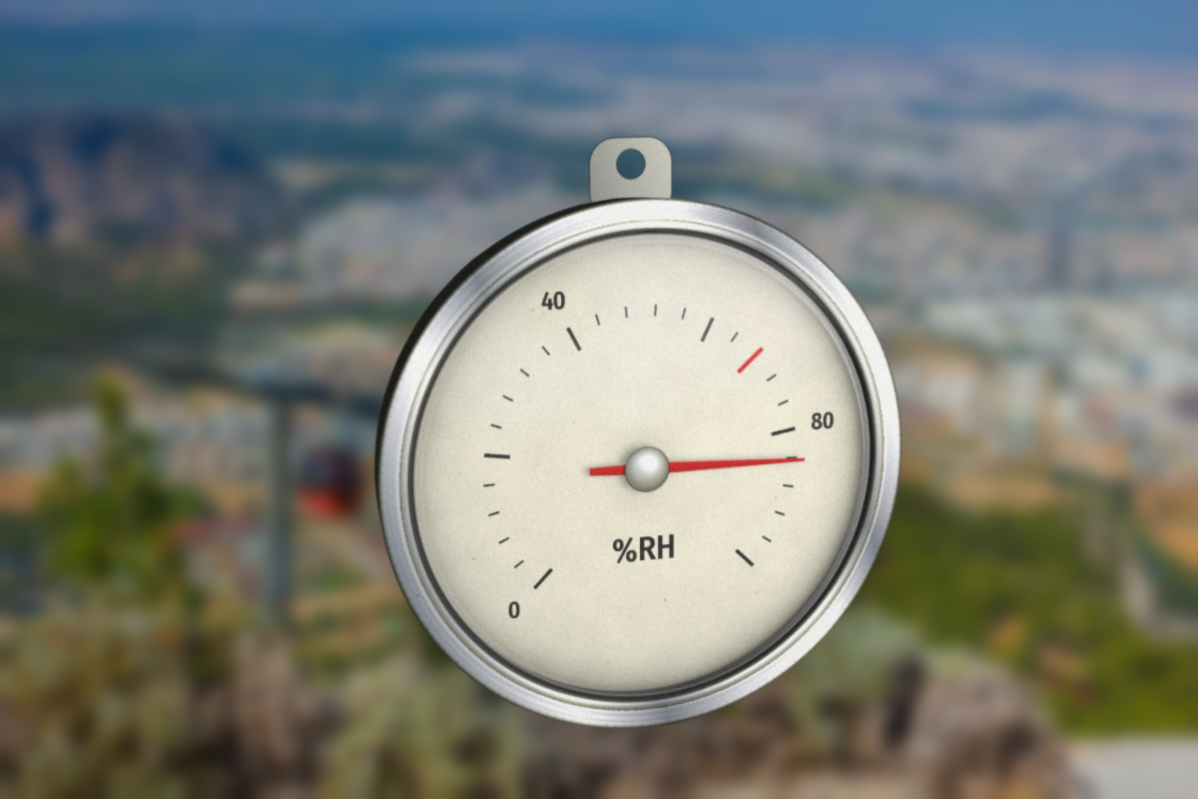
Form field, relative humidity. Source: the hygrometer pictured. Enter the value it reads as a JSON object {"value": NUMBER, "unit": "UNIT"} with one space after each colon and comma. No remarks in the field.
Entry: {"value": 84, "unit": "%"}
